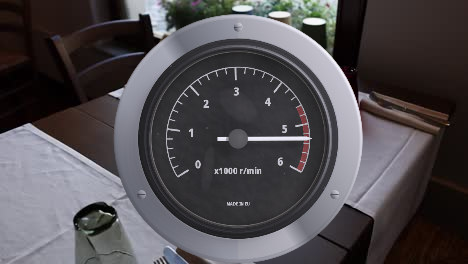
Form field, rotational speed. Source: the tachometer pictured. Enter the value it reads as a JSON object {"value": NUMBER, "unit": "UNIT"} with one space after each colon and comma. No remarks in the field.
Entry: {"value": 5300, "unit": "rpm"}
